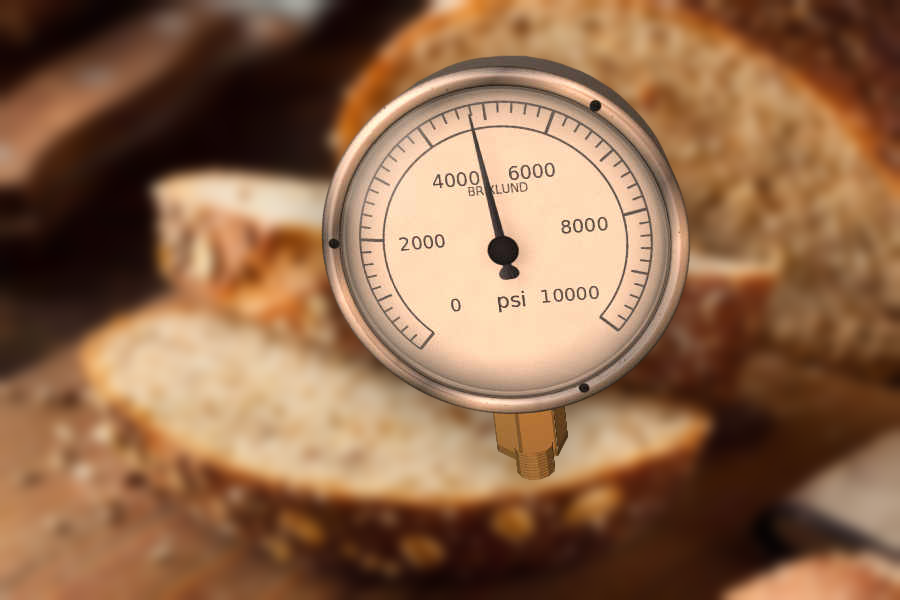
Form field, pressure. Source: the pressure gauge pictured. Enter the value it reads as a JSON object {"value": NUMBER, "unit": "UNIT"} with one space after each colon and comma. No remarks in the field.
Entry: {"value": 4800, "unit": "psi"}
